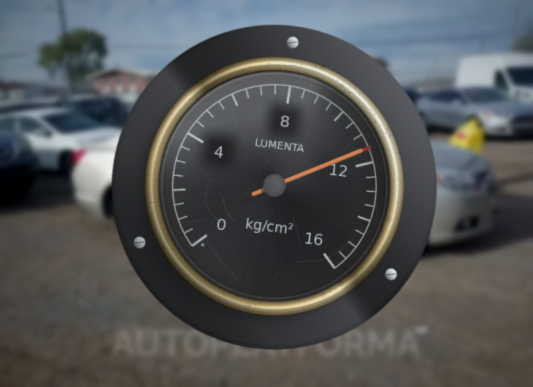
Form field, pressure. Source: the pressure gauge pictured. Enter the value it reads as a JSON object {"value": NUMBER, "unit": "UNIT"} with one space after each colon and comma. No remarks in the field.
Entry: {"value": 11.5, "unit": "kg/cm²"}
